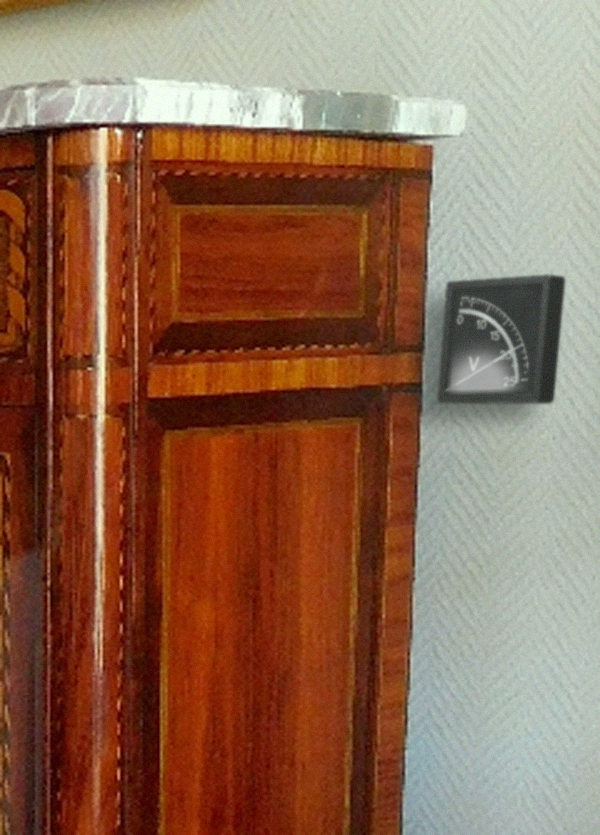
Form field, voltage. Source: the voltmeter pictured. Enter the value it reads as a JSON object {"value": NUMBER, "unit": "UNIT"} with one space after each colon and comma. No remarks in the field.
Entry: {"value": 20, "unit": "V"}
